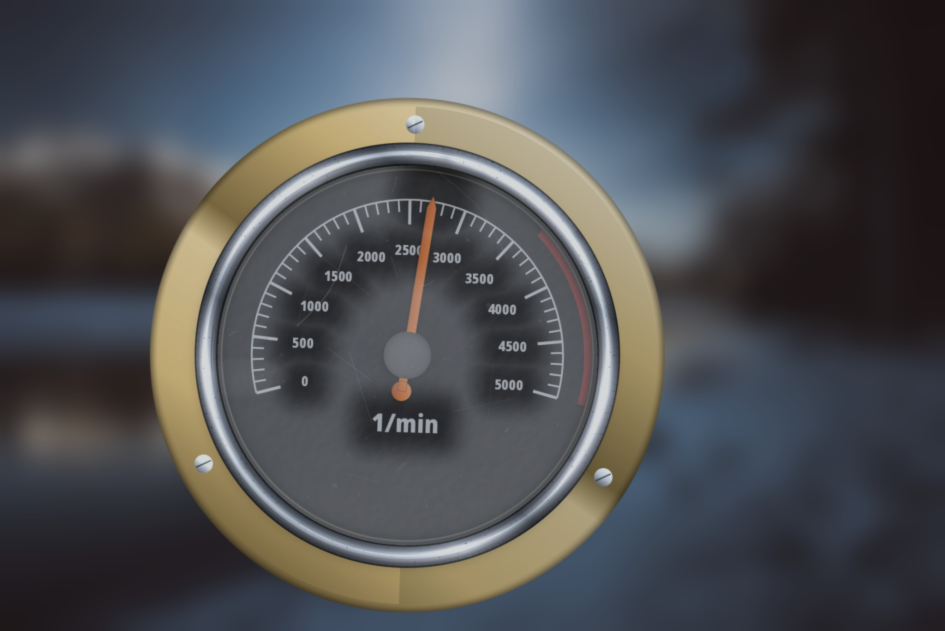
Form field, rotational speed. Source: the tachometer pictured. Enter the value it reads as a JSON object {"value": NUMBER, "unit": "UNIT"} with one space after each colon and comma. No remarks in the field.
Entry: {"value": 2700, "unit": "rpm"}
